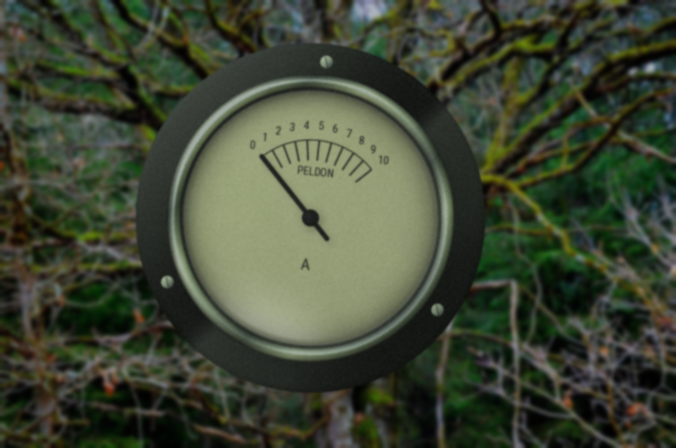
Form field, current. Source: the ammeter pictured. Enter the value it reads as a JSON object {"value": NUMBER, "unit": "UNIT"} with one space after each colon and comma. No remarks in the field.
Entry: {"value": 0, "unit": "A"}
